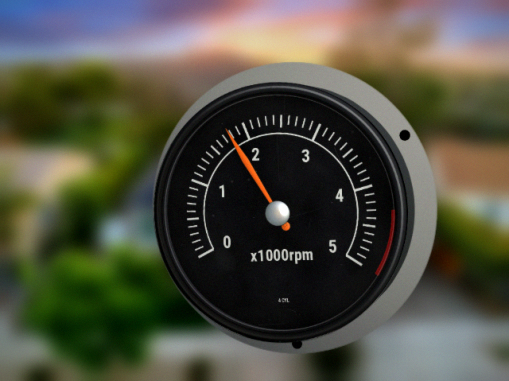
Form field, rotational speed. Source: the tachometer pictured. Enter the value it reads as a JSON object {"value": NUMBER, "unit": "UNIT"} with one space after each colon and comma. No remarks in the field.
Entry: {"value": 1800, "unit": "rpm"}
